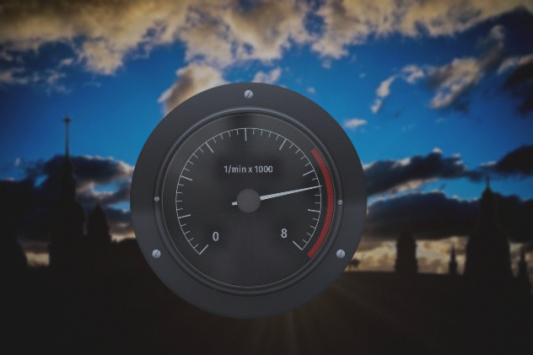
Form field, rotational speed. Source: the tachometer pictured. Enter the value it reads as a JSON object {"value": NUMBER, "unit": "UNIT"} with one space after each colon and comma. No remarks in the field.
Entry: {"value": 6400, "unit": "rpm"}
